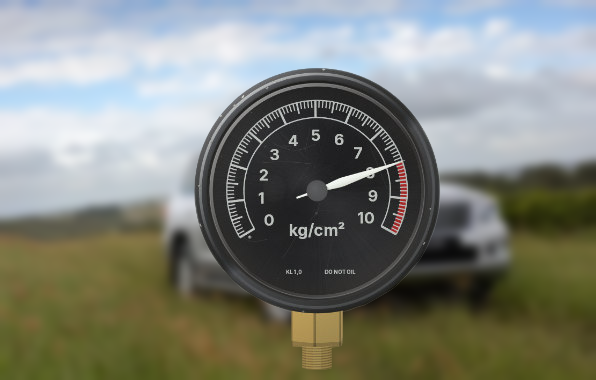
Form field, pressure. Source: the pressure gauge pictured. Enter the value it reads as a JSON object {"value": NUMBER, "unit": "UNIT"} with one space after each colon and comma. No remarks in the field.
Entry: {"value": 8, "unit": "kg/cm²"}
